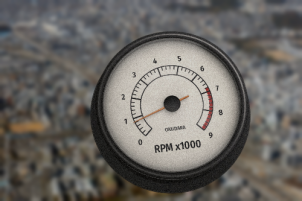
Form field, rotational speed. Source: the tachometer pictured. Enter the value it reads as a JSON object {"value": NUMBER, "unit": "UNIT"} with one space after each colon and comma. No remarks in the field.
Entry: {"value": 800, "unit": "rpm"}
